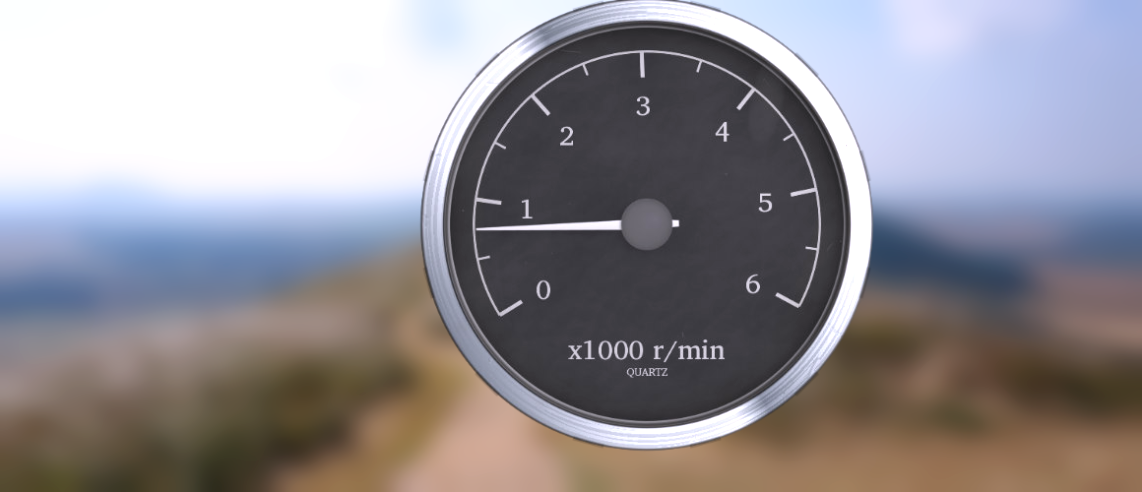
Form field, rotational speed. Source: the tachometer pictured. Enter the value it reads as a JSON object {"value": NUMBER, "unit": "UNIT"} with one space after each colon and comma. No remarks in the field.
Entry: {"value": 750, "unit": "rpm"}
